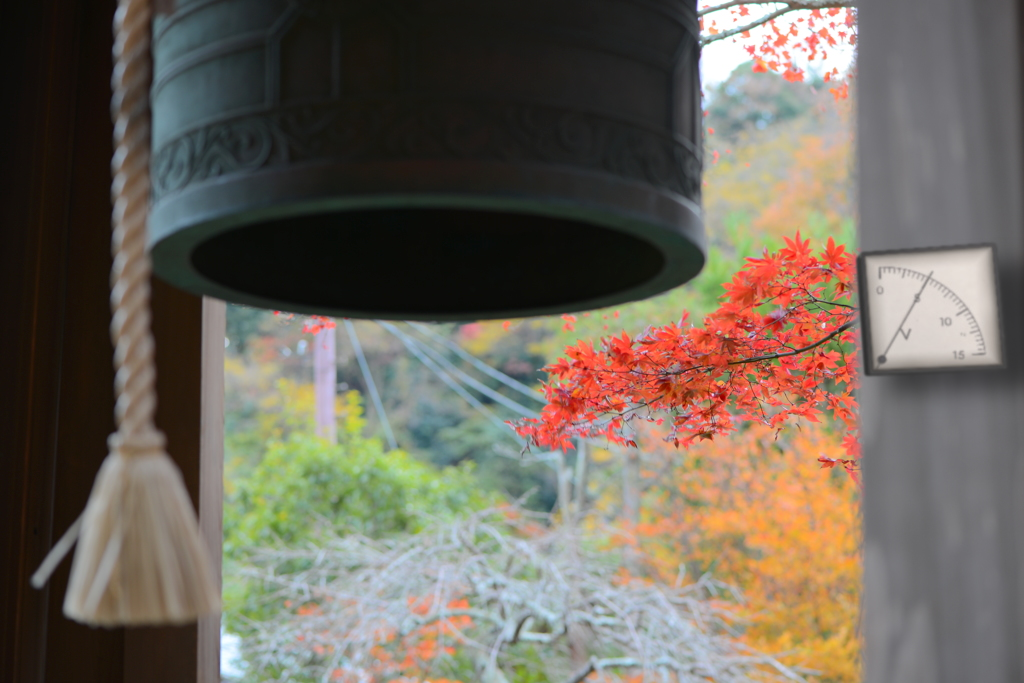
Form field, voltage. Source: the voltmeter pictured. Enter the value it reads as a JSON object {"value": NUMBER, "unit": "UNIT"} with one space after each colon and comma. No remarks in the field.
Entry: {"value": 5, "unit": "V"}
